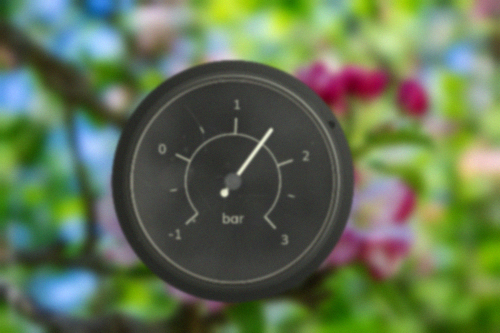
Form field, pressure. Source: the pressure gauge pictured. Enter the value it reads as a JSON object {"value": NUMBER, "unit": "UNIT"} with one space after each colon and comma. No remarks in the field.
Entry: {"value": 1.5, "unit": "bar"}
